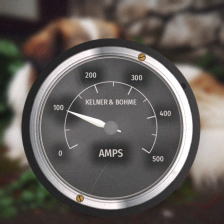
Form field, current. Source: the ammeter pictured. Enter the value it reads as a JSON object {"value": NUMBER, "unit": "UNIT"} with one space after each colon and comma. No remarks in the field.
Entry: {"value": 100, "unit": "A"}
